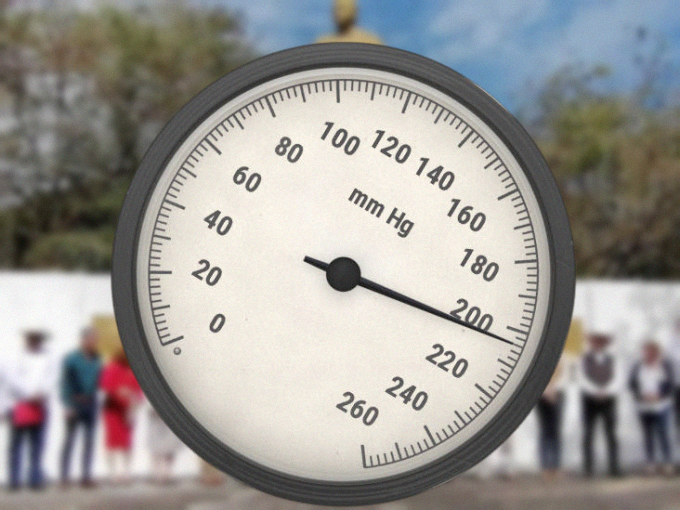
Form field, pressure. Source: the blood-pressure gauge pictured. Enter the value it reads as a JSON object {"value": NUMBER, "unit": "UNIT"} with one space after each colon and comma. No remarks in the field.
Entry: {"value": 204, "unit": "mmHg"}
